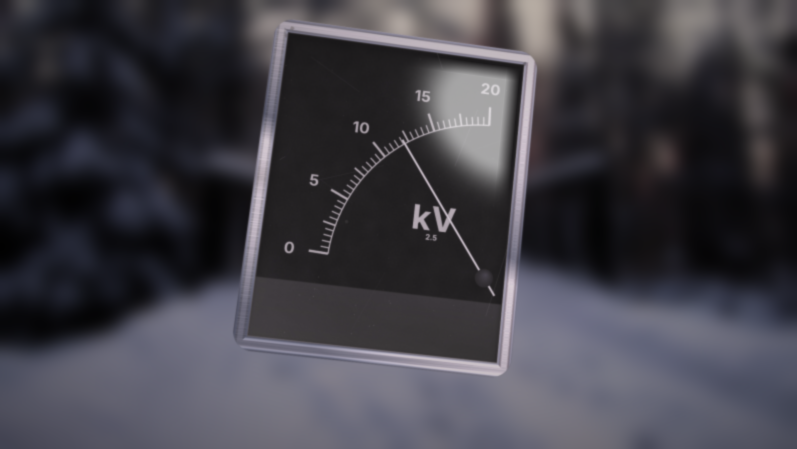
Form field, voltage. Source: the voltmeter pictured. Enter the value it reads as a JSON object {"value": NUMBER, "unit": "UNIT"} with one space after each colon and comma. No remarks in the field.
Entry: {"value": 12, "unit": "kV"}
